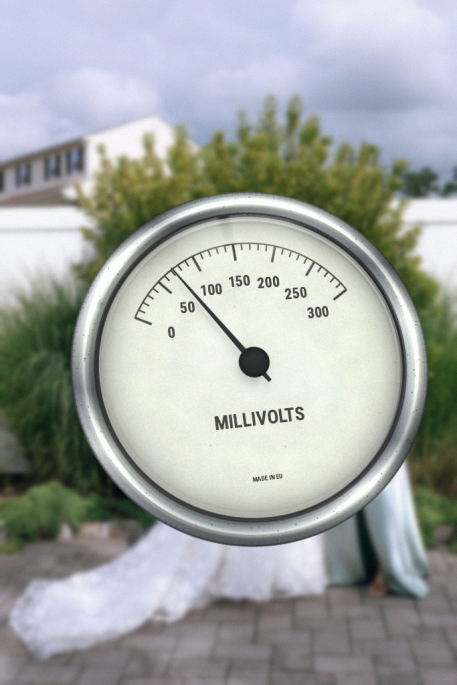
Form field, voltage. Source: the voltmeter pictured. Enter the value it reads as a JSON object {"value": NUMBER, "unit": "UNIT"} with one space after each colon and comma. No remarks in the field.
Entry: {"value": 70, "unit": "mV"}
